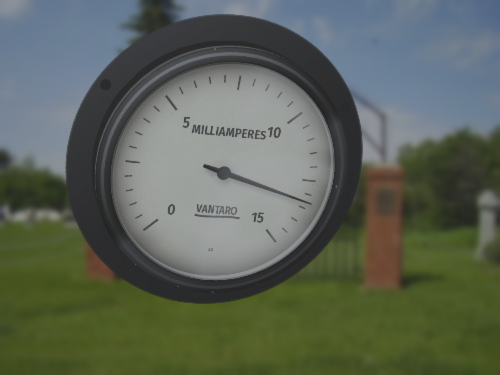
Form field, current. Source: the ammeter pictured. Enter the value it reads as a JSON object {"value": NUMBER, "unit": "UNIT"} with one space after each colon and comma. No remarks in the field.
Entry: {"value": 13.25, "unit": "mA"}
